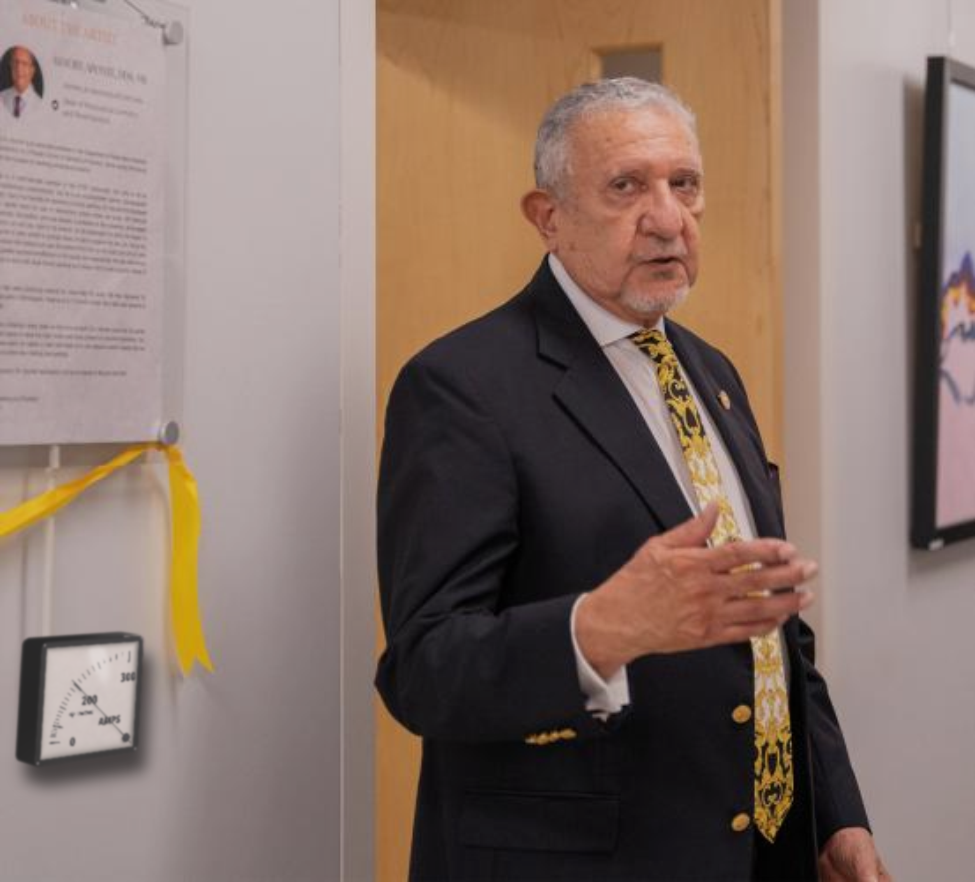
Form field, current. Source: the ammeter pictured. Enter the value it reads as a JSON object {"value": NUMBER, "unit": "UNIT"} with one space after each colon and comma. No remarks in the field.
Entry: {"value": 200, "unit": "A"}
